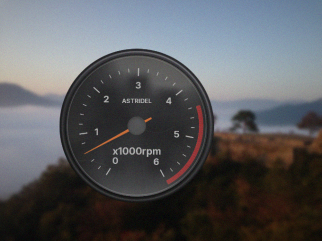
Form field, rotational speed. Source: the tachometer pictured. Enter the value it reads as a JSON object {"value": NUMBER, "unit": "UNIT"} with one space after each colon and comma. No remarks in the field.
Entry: {"value": 600, "unit": "rpm"}
